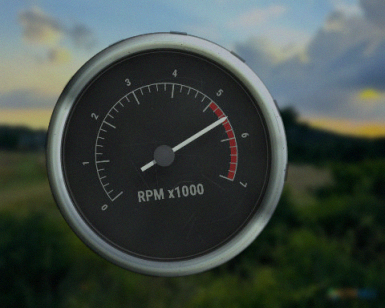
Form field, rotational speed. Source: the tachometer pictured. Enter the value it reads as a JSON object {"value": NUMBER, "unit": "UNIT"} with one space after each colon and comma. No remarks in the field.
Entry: {"value": 5500, "unit": "rpm"}
